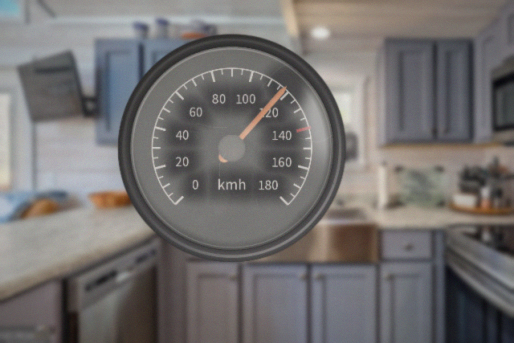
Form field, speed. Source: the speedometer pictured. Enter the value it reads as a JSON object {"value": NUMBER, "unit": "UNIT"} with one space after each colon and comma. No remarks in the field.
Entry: {"value": 117.5, "unit": "km/h"}
